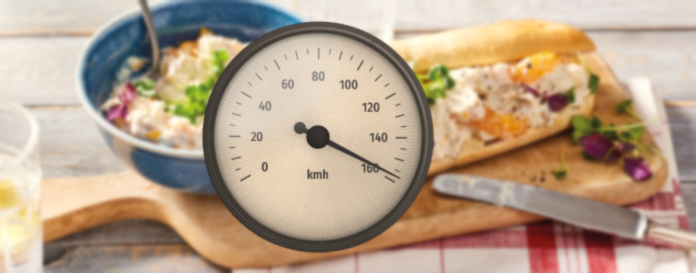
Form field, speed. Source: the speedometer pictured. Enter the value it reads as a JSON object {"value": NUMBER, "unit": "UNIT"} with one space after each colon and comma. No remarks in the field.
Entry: {"value": 157.5, "unit": "km/h"}
